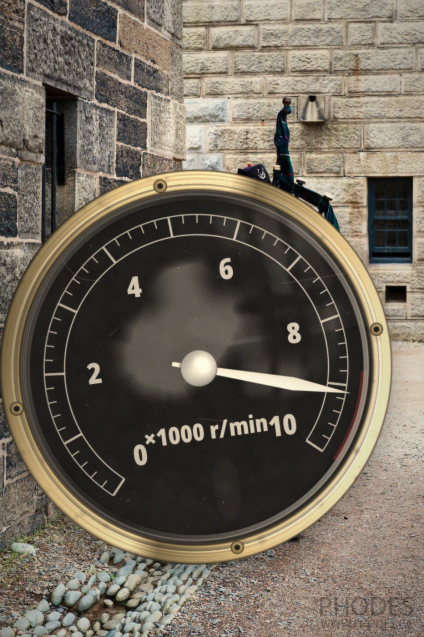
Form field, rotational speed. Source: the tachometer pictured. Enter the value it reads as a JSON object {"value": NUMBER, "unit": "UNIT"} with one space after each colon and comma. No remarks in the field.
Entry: {"value": 9100, "unit": "rpm"}
